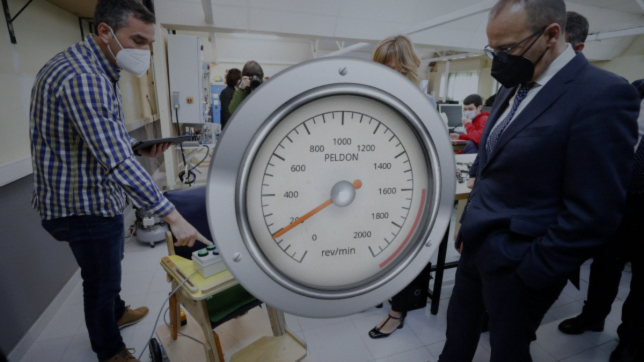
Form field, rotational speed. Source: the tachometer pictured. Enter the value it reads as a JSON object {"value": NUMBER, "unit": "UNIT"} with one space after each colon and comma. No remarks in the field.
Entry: {"value": 200, "unit": "rpm"}
